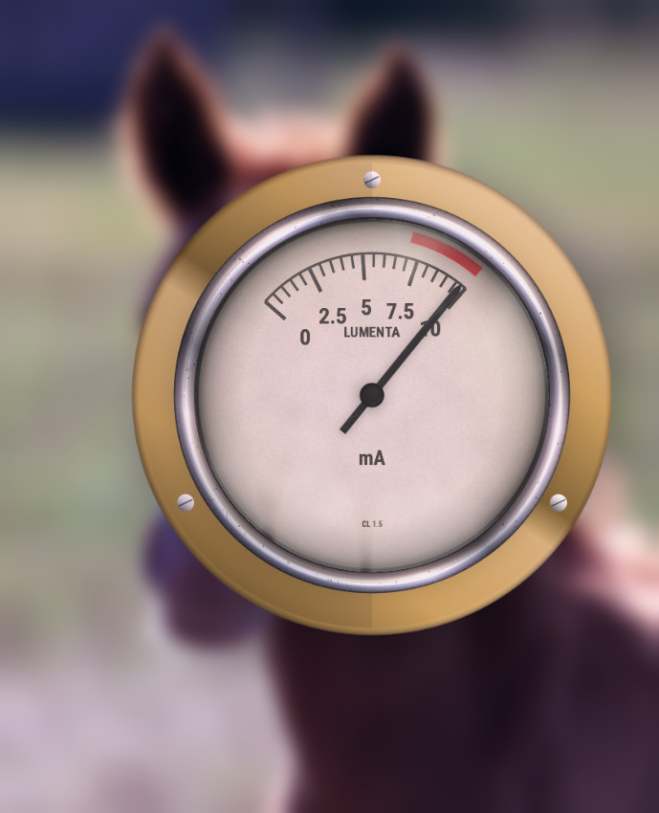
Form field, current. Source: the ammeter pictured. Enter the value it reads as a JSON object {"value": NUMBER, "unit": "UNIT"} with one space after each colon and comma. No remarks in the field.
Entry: {"value": 9.75, "unit": "mA"}
